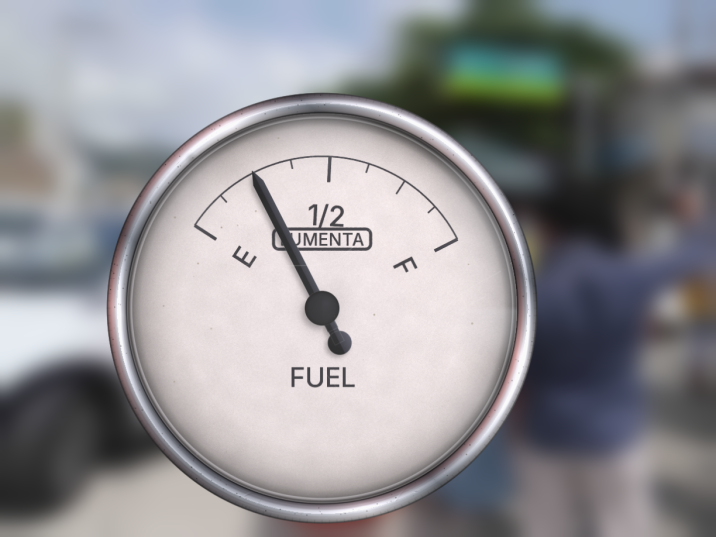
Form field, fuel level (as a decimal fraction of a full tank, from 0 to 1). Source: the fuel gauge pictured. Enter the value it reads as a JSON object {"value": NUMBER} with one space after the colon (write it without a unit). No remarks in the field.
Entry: {"value": 0.25}
